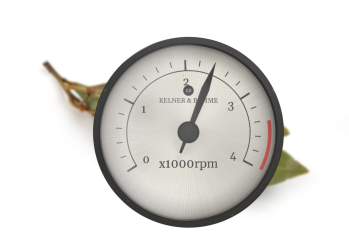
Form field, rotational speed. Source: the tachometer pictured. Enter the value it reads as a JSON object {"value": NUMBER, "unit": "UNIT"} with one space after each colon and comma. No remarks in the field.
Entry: {"value": 2400, "unit": "rpm"}
